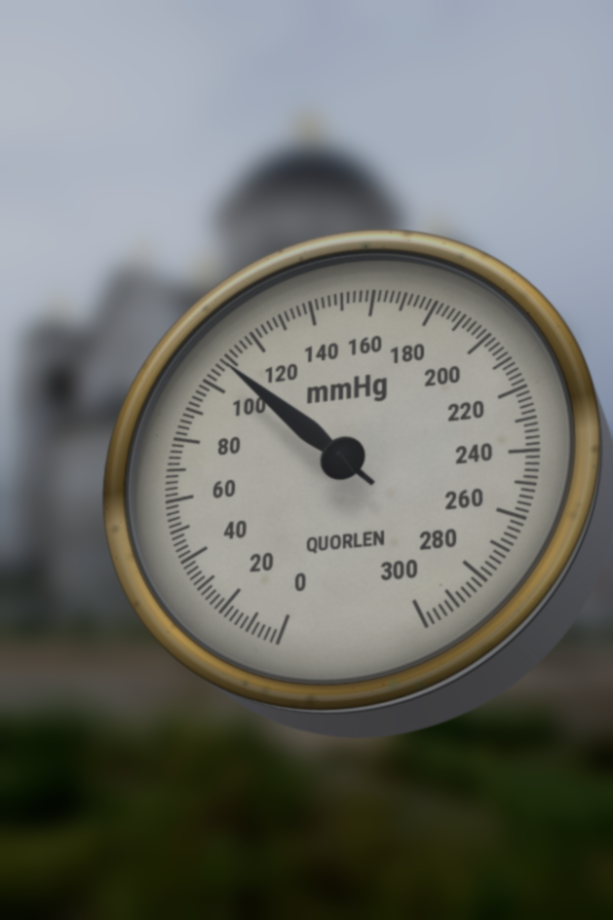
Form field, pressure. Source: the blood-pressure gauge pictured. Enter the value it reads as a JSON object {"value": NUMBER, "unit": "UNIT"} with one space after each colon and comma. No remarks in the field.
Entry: {"value": 108, "unit": "mmHg"}
